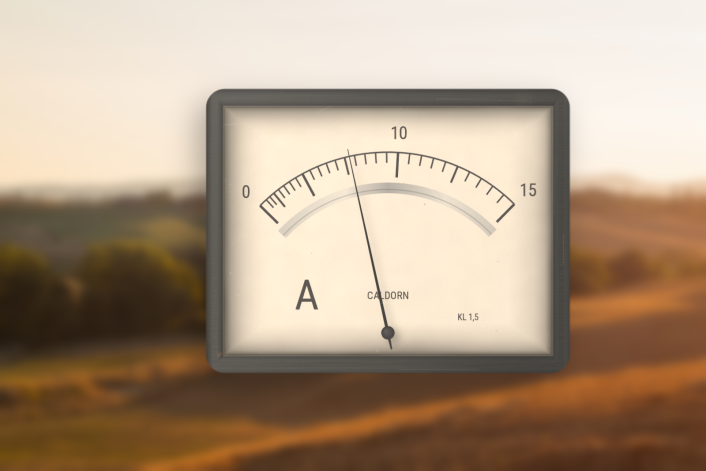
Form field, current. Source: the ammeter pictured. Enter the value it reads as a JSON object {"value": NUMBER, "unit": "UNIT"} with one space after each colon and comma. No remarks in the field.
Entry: {"value": 7.75, "unit": "A"}
